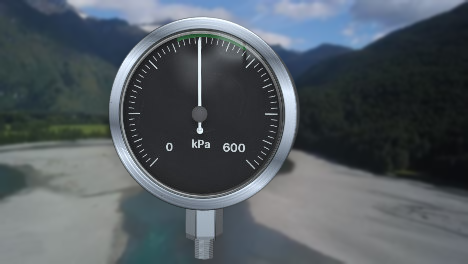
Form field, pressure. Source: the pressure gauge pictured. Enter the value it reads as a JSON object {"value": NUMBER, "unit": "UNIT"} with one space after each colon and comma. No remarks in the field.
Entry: {"value": 300, "unit": "kPa"}
